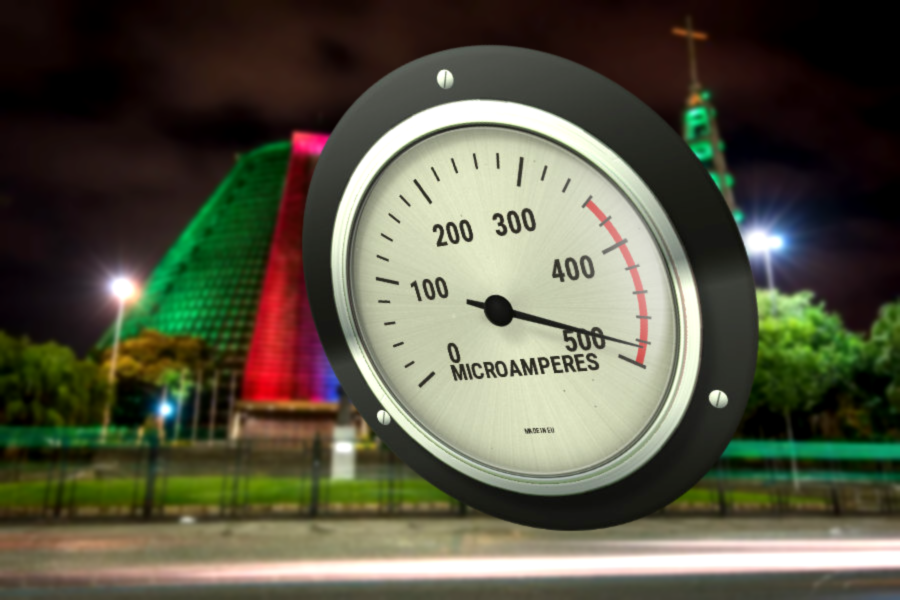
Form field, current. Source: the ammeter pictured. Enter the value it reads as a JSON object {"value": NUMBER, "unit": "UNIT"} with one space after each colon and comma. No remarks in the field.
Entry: {"value": 480, "unit": "µA"}
